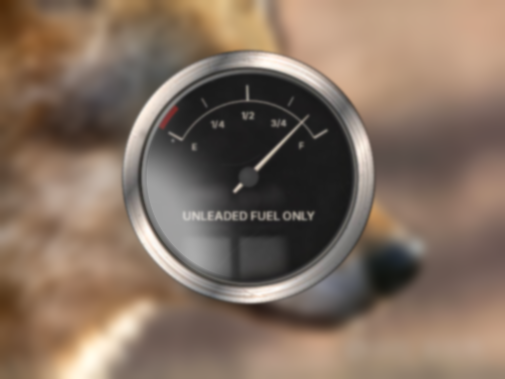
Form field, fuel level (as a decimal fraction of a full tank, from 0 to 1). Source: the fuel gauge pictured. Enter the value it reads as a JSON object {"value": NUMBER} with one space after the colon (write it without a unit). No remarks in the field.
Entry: {"value": 0.875}
